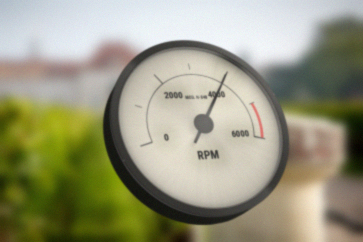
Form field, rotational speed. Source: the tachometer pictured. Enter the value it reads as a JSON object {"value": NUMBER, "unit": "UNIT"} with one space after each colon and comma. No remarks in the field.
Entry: {"value": 4000, "unit": "rpm"}
